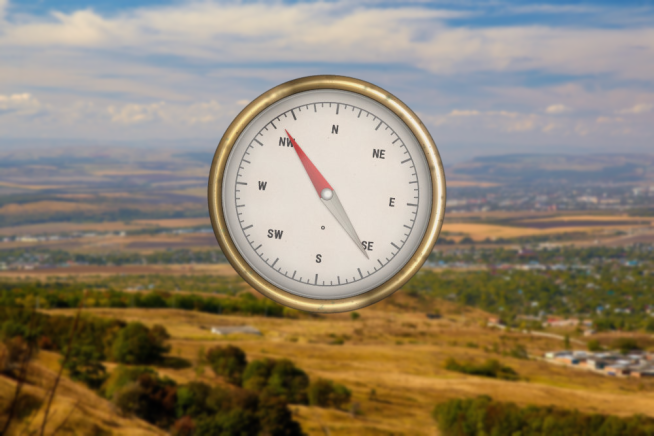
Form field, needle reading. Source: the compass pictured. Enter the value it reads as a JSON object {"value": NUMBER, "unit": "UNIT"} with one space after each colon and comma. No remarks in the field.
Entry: {"value": 320, "unit": "°"}
